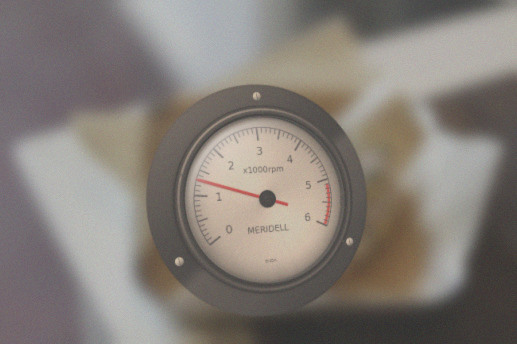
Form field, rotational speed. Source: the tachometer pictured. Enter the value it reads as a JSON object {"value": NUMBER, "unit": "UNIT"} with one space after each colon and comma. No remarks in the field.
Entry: {"value": 1300, "unit": "rpm"}
